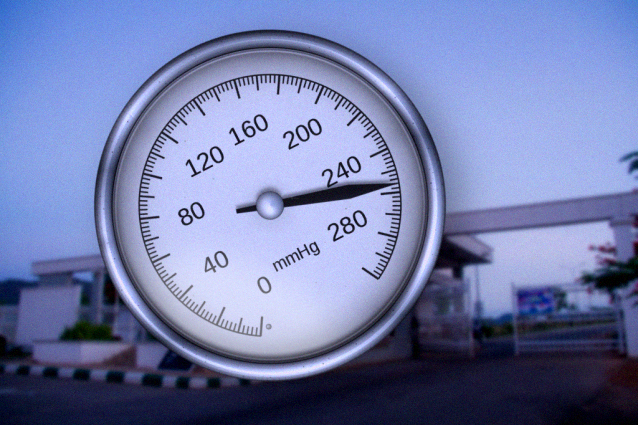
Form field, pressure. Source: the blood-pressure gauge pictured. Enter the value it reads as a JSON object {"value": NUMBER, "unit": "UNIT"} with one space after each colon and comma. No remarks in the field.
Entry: {"value": 256, "unit": "mmHg"}
